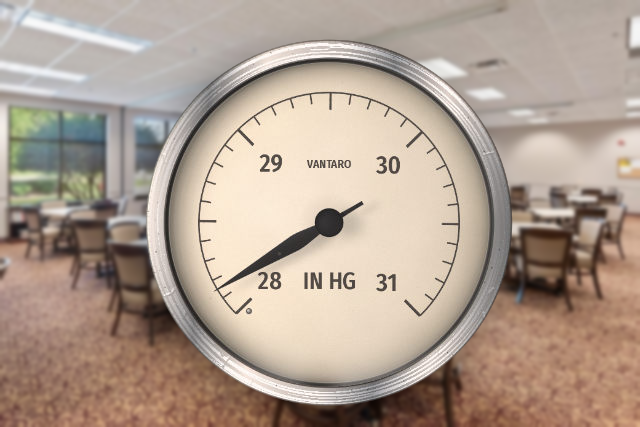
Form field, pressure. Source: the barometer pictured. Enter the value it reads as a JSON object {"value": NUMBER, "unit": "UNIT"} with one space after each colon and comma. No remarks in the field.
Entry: {"value": 28.15, "unit": "inHg"}
